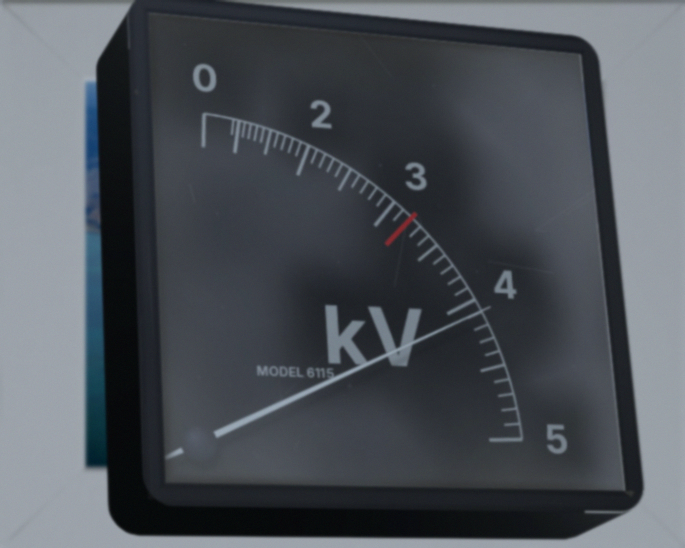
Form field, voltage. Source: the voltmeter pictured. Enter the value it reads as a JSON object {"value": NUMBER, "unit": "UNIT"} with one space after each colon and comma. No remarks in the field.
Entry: {"value": 4.1, "unit": "kV"}
